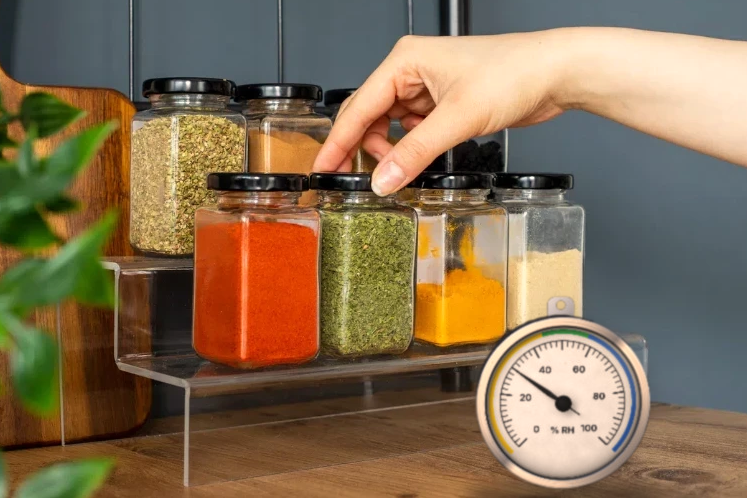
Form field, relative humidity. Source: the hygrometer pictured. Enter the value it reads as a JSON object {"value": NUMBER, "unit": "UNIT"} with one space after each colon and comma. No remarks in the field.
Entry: {"value": 30, "unit": "%"}
